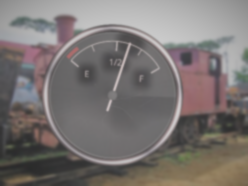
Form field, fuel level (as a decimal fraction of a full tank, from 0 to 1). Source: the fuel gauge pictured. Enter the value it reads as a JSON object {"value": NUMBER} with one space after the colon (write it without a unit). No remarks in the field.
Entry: {"value": 0.625}
